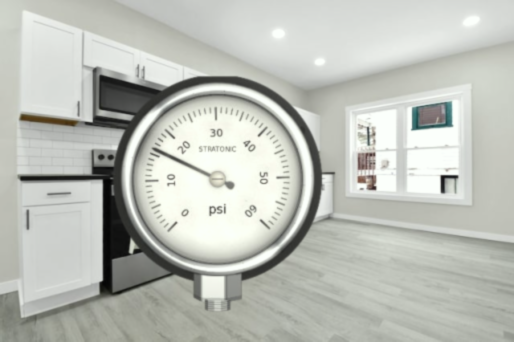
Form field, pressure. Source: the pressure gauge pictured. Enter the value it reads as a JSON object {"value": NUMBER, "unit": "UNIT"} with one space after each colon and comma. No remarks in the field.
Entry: {"value": 16, "unit": "psi"}
